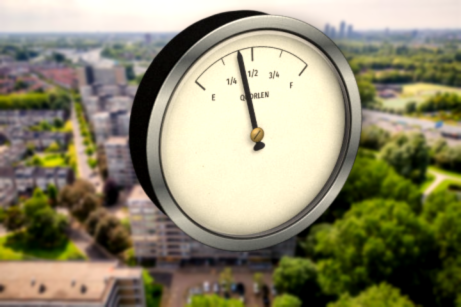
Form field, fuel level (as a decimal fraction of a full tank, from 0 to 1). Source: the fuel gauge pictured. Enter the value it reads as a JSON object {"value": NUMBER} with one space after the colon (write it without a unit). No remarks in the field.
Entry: {"value": 0.375}
